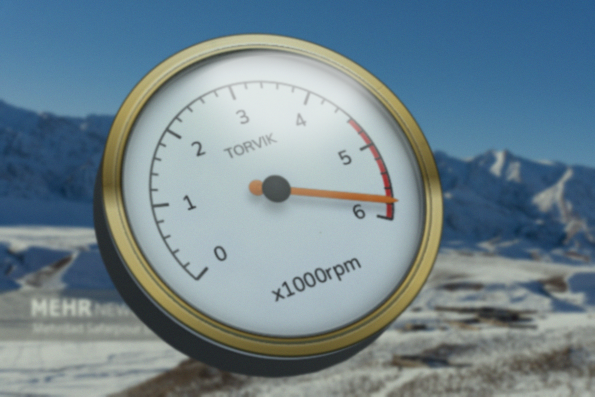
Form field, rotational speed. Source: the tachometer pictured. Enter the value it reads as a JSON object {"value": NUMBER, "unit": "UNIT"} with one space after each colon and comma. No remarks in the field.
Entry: {"value": 5800, "unit": "rpm"}
